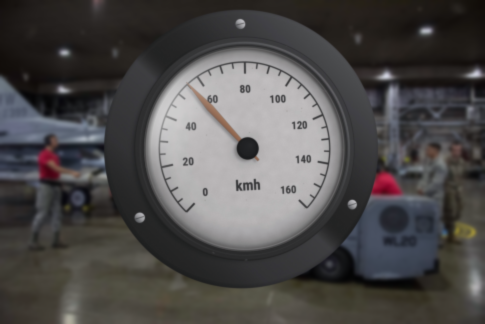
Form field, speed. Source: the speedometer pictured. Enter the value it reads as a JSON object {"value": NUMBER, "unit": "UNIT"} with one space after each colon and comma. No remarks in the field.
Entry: {"value": 55, "unit": "km/h"}
